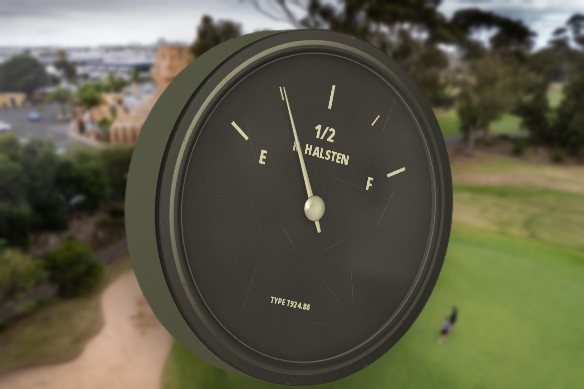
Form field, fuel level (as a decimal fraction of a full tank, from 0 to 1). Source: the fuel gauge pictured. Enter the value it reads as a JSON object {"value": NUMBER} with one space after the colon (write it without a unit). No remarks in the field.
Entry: {"value": 0.25}
